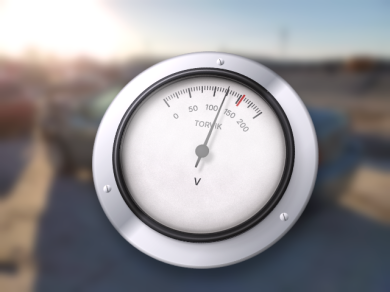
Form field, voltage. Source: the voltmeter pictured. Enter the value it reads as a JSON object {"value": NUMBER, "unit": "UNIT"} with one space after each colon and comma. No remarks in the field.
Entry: {"value": 125, "unit": "V"}
